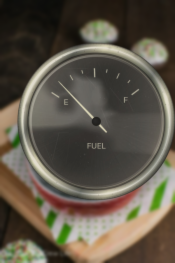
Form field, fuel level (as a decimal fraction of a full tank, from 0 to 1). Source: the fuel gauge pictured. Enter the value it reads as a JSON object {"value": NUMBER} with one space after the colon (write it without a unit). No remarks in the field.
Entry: {"value": 0.125}
